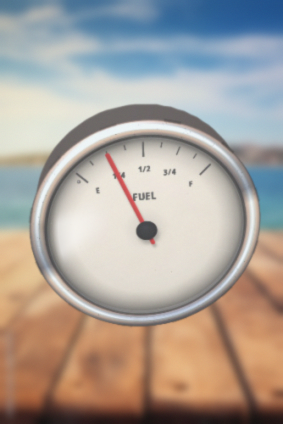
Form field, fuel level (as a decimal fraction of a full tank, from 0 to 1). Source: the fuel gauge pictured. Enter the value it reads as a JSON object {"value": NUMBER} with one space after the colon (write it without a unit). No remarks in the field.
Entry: {"value": 0.25}
